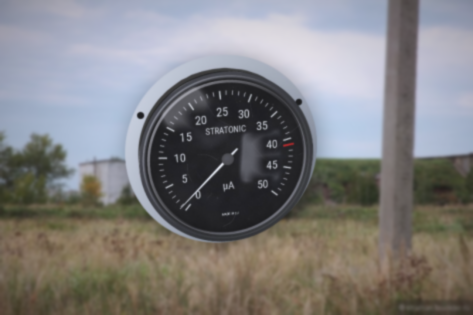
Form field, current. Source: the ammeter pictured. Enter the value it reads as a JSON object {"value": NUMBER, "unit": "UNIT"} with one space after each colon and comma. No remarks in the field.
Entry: {"value": 1, "unit": "µA"}
